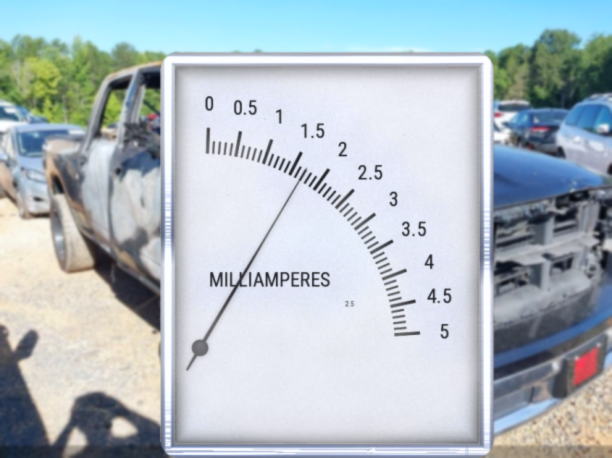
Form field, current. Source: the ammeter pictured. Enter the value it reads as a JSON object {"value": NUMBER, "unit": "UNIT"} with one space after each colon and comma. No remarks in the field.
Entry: {"value": 1.7, "unit": "mA"}
